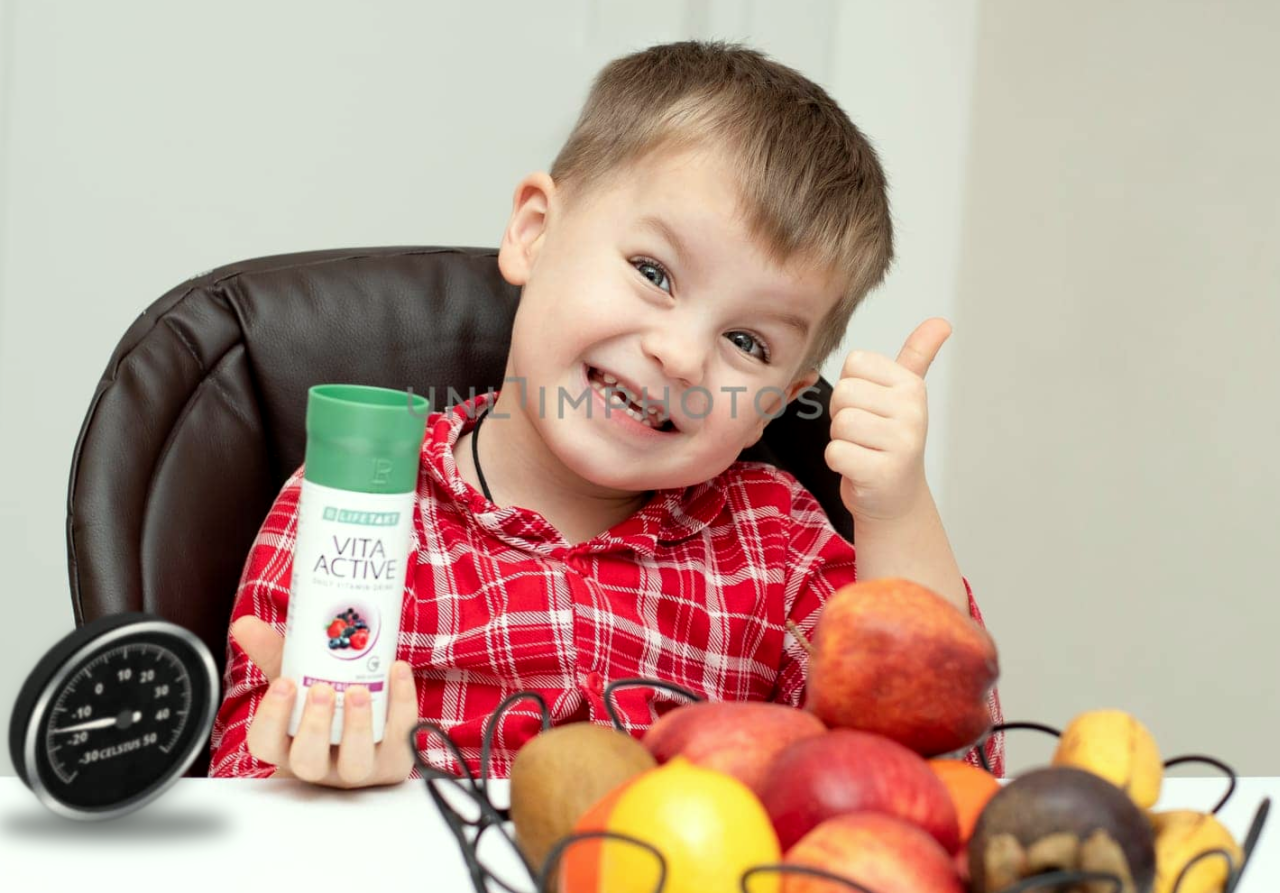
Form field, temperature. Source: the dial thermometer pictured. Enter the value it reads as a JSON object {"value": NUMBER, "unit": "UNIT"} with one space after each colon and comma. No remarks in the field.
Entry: {"value": -15, "unit": "°C"}
